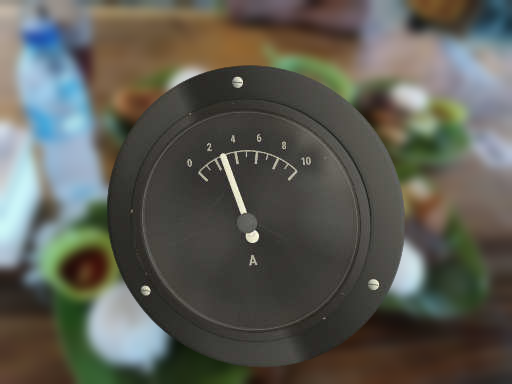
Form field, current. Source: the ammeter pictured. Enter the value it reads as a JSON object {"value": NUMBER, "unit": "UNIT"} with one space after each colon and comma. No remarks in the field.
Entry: {"value": 3, "unit": "A"}
